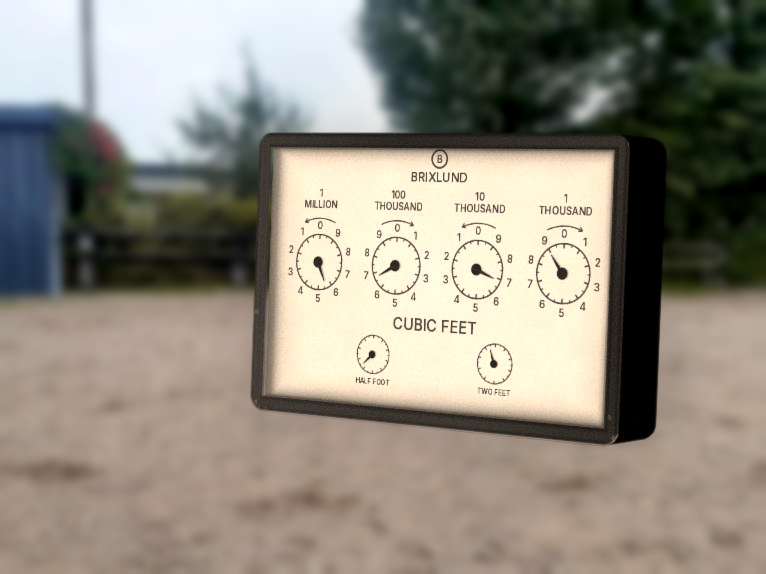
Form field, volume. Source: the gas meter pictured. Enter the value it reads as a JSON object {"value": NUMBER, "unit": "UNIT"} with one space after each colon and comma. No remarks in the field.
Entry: {"value": 566900, "unit": "ft³"}
